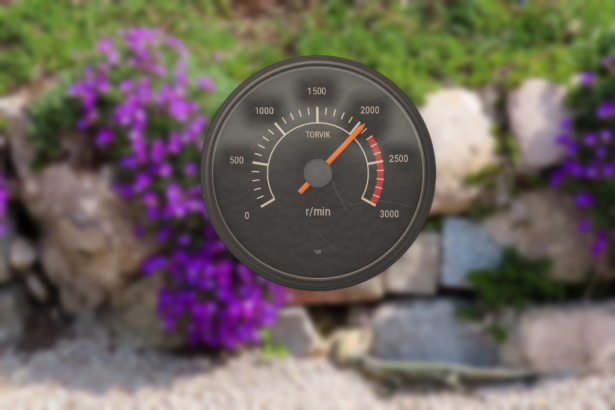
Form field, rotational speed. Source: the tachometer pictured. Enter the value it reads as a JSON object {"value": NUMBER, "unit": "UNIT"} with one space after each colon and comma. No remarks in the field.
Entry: {"value": 2050, "unit": "rpm"}
